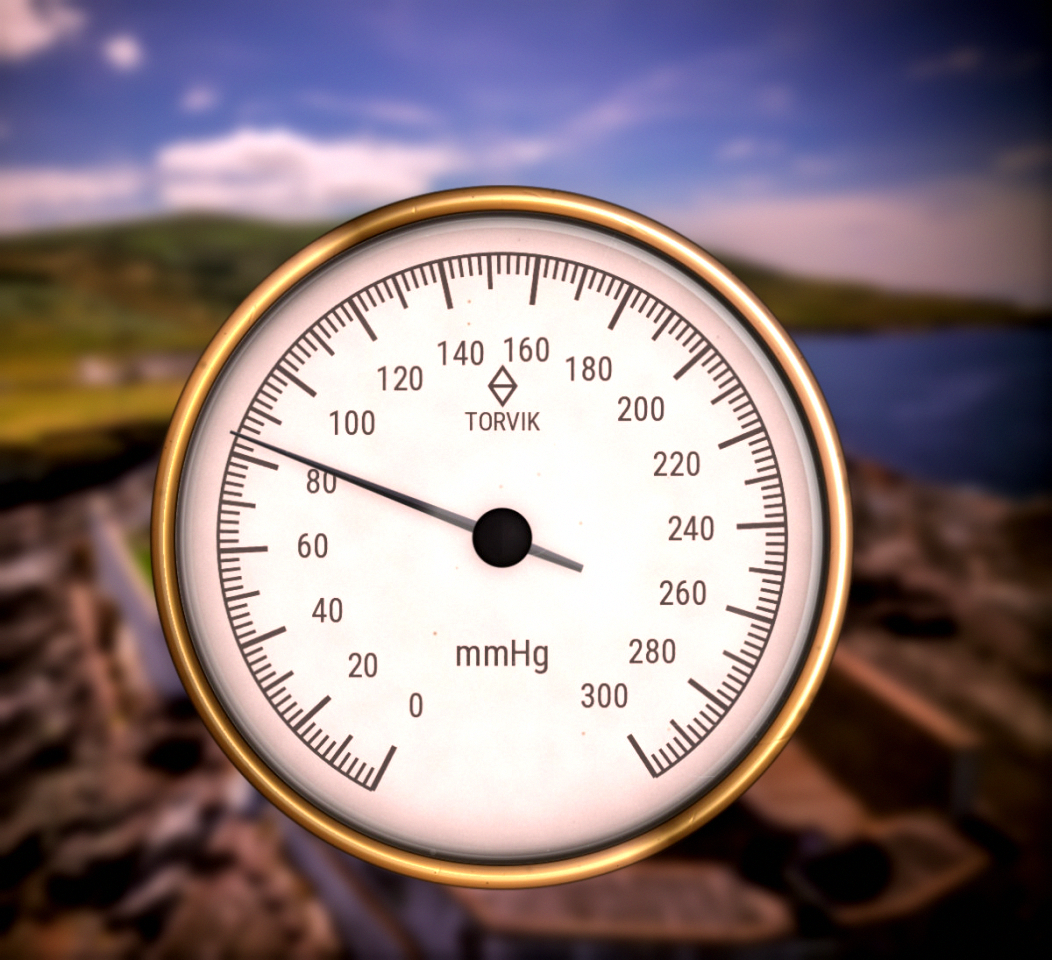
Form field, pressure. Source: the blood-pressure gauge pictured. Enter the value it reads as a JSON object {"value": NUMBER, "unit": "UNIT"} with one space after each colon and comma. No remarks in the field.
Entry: {"value": 84, "unit": "mmHg"}
